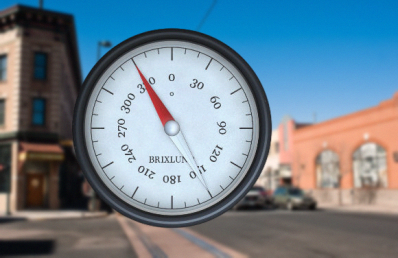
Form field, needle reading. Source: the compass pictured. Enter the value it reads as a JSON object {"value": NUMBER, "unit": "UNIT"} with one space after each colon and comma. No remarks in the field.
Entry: {"value": 330, "unit": "°"}
